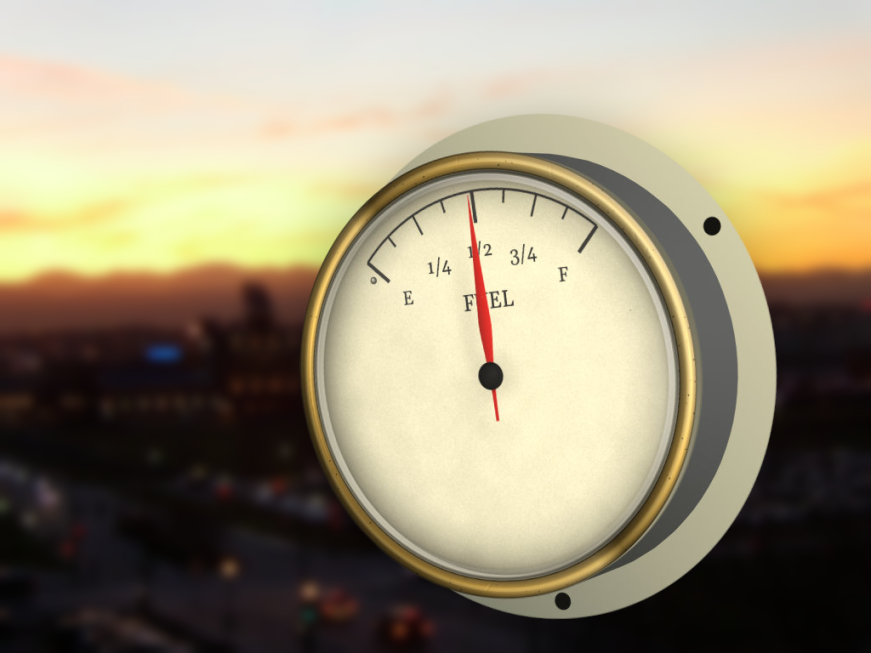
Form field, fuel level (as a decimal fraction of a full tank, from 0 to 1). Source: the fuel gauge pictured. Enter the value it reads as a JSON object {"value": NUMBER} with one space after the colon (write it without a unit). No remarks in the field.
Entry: {"value": 0.5}
